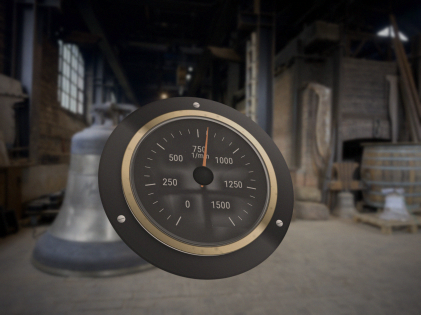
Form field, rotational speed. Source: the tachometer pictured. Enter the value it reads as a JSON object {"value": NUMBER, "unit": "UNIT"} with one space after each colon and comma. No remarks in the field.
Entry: {"value": 800, "unit": "rpm"}
